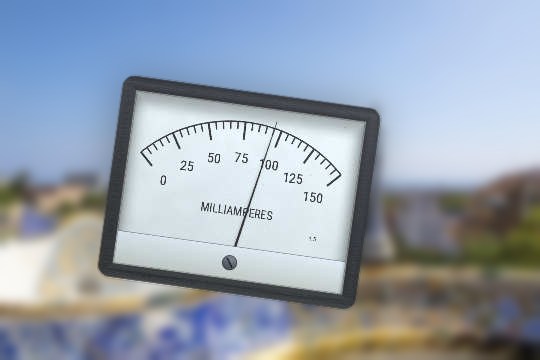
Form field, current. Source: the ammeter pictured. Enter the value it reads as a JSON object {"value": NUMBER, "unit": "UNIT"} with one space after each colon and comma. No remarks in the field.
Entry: {"value": 95, "unit": "mA"}
